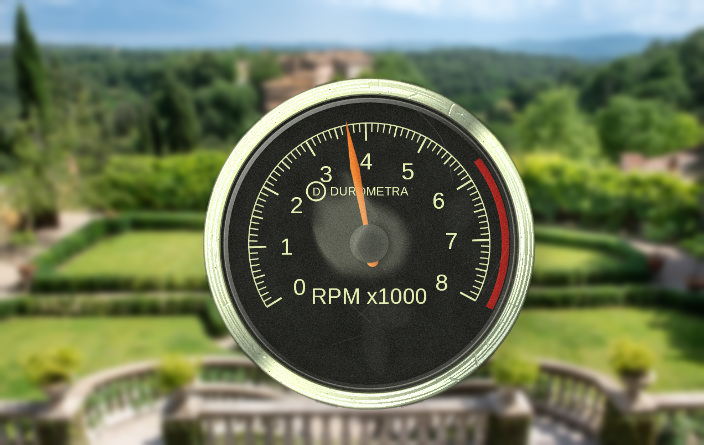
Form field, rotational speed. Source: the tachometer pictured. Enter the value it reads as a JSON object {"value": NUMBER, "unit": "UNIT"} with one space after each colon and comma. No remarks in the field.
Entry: {"value": 3700, "unit": "rpm"}
